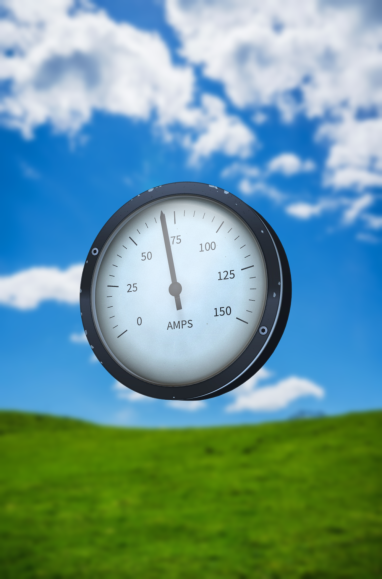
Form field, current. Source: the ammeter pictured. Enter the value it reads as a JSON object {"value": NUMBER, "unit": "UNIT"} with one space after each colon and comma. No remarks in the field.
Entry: {"value": 70, "unit": "A"}
